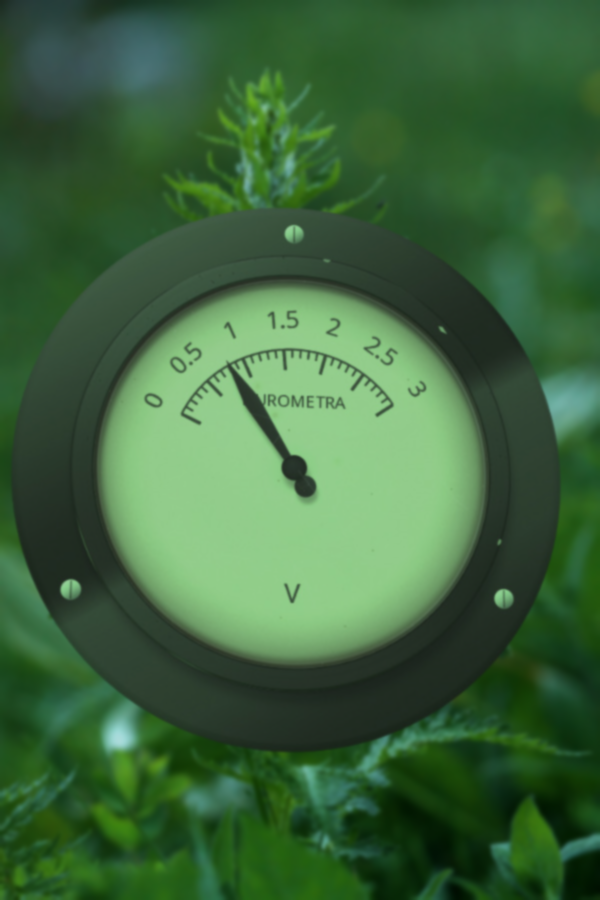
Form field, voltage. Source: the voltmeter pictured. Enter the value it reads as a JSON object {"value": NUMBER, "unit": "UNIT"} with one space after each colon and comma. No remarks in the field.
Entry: {"value": 0.8, "unit": "V"}
